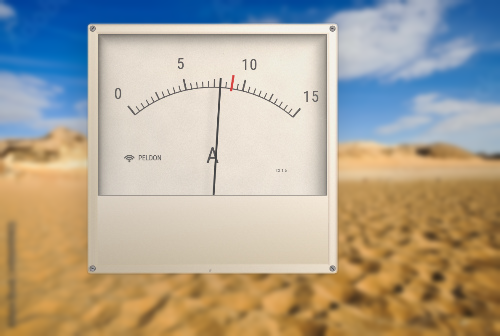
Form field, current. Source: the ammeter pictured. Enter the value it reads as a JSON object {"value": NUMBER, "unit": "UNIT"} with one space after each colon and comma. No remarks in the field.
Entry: {"value": 8, "unit": "A"}
